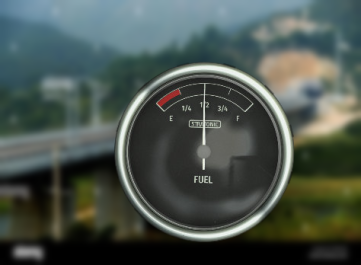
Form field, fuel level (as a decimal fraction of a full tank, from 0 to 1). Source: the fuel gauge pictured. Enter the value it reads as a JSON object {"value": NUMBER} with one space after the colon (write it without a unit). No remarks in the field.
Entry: {"value": 0.5}
